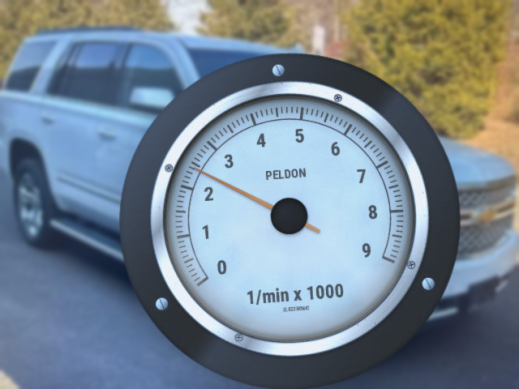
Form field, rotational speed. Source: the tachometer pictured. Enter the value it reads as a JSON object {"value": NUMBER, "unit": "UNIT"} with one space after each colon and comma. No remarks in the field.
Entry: {"value": 2400, "unit": "rpm"}
